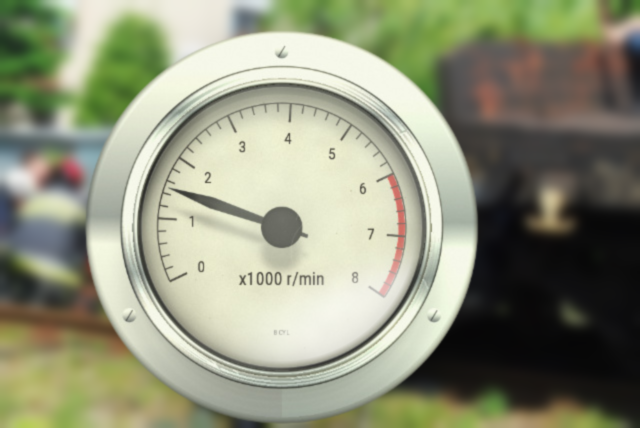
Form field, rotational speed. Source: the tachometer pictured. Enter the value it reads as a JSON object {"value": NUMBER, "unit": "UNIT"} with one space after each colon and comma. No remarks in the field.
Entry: {"value": 1500, "unit": "rpm"}
